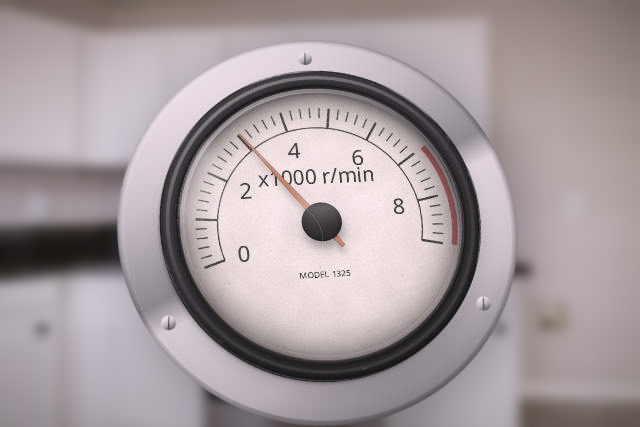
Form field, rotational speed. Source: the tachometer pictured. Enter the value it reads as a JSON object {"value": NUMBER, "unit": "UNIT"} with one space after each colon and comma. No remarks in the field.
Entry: {"value": 3000, "unit": "rpm"}
